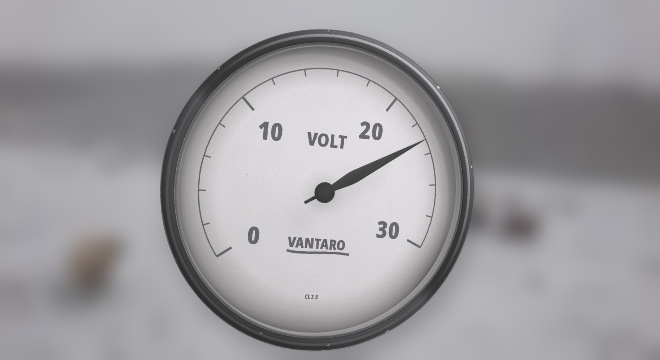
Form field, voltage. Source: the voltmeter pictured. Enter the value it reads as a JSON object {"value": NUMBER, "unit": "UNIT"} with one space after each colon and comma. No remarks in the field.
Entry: {"value": 23, "unit": "V"}
